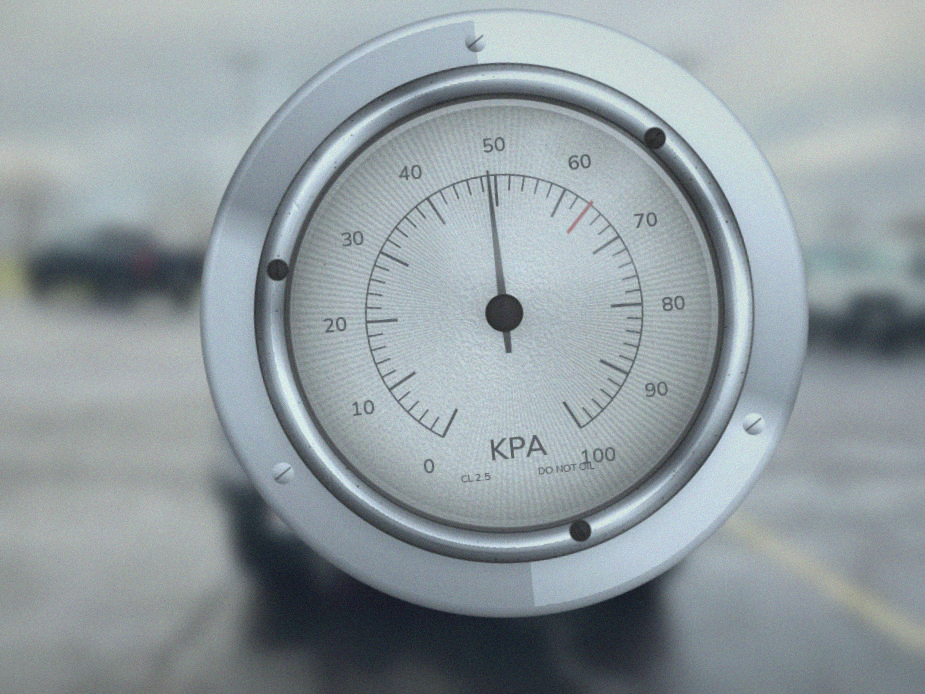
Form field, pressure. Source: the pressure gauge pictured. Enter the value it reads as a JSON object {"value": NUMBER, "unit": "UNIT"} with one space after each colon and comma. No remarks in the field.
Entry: {"value": 49, "unit": "kPa"}
